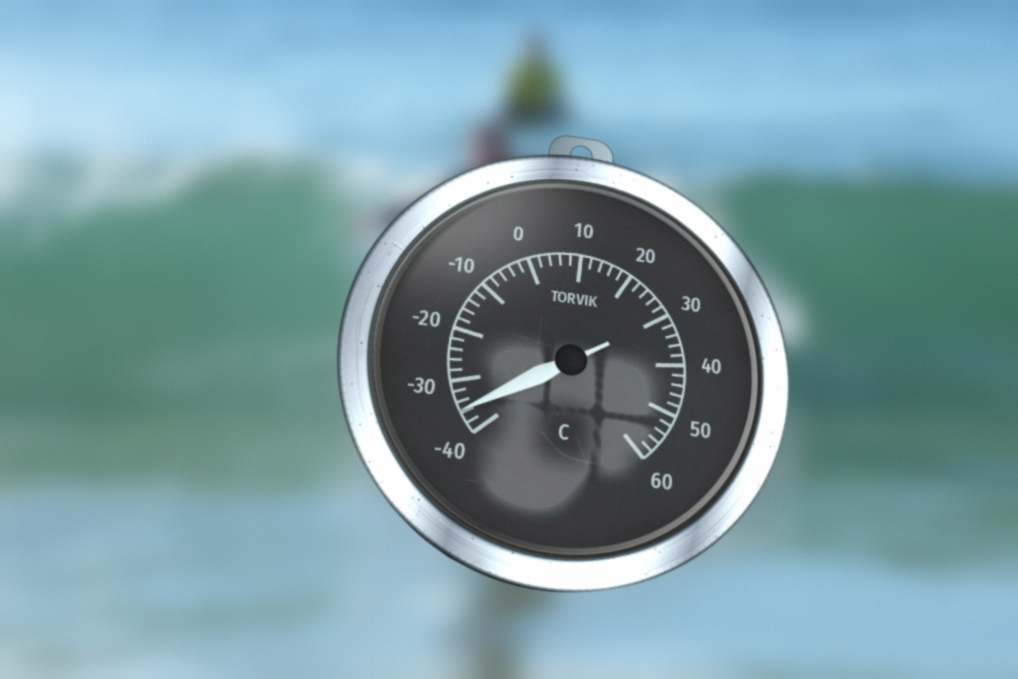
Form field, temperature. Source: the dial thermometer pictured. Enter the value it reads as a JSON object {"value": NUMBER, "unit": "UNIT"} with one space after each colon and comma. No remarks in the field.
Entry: {"value": -36, "unit": "°C"}
